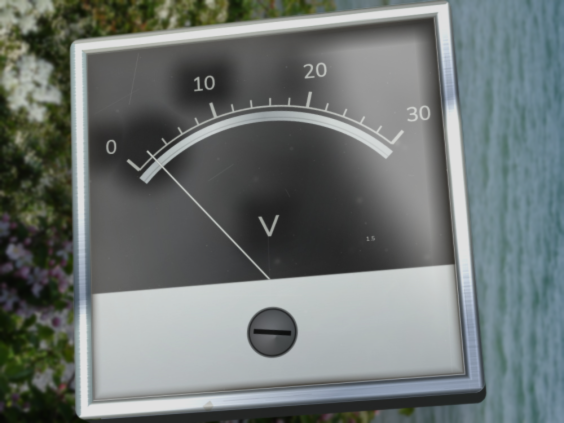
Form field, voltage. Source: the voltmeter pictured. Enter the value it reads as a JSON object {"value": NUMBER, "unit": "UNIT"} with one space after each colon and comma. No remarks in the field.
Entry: {"value": 2, "unit": "V"}
